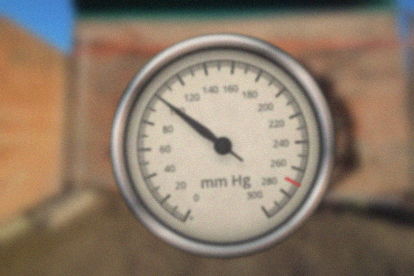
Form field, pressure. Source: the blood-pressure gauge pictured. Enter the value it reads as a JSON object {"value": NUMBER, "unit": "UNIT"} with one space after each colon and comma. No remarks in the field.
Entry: {"value": 100, "unit": "mmHg"}
